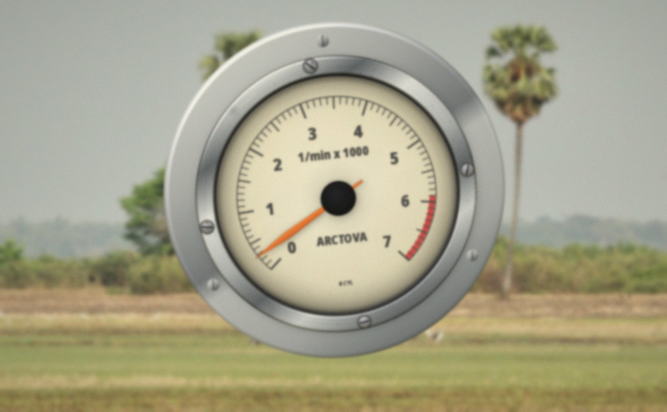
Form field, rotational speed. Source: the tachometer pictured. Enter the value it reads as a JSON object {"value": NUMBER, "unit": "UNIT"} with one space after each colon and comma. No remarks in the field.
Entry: {"value": 300, "unit": "rpm"}
